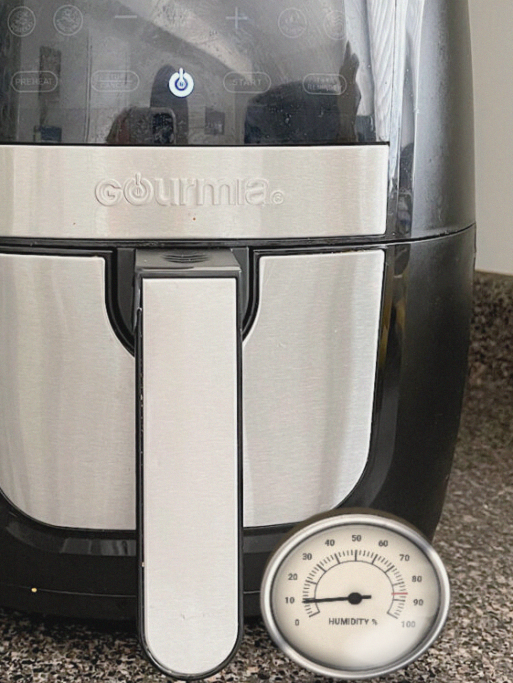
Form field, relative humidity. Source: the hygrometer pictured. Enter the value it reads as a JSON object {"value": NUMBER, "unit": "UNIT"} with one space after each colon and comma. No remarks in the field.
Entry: {"value": 10, "unit": "%"}
